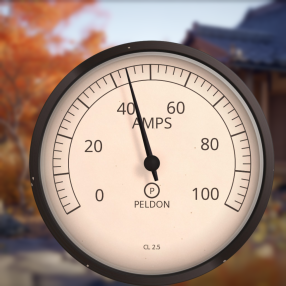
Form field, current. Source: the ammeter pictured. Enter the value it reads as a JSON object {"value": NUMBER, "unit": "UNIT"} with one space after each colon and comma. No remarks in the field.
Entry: {"value": 44, "unit": "A"}
